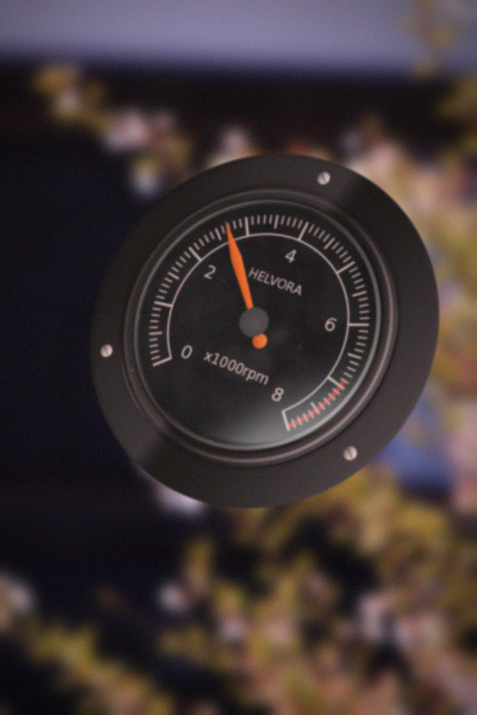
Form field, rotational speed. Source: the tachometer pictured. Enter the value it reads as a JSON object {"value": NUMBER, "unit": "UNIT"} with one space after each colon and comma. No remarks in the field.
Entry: {"value": 2700, "unit": "rpm"}
